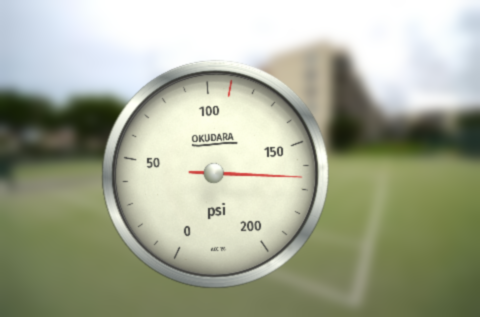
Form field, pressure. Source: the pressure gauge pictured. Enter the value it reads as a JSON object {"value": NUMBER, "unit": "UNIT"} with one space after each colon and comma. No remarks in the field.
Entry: {"value": 165, "unit": "psi"}
